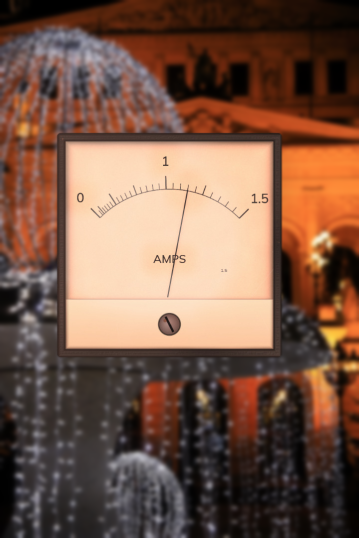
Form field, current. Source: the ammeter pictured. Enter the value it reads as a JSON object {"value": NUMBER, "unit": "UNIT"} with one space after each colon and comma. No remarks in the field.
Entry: {"value": 1.15, "unit": "A"}
